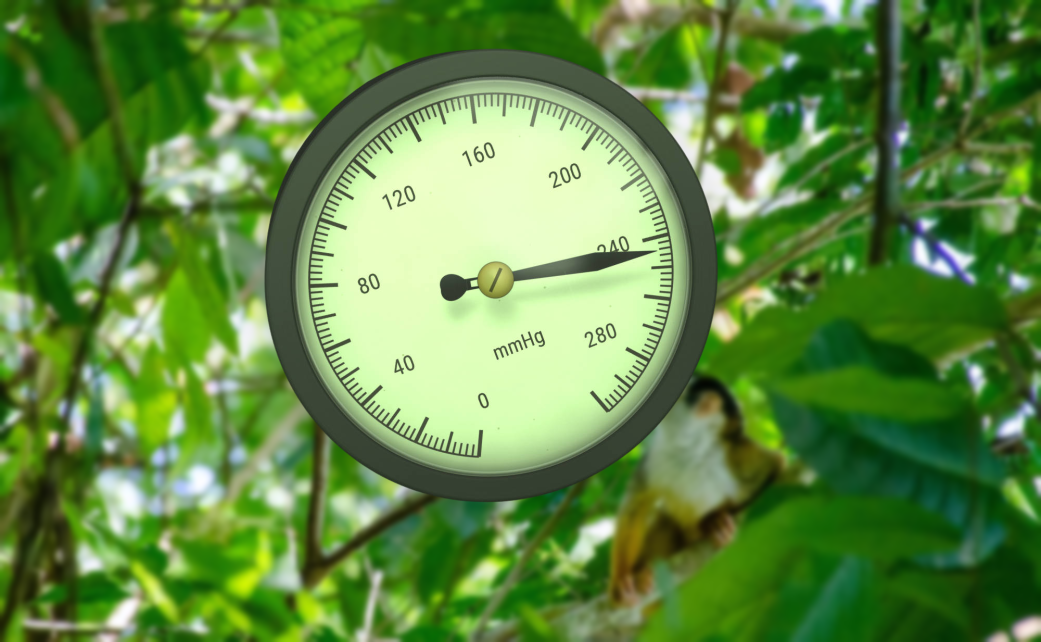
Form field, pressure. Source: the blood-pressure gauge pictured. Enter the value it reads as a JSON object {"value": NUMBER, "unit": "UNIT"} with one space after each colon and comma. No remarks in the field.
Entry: {"value": 244, "unit": "mmHg"}
